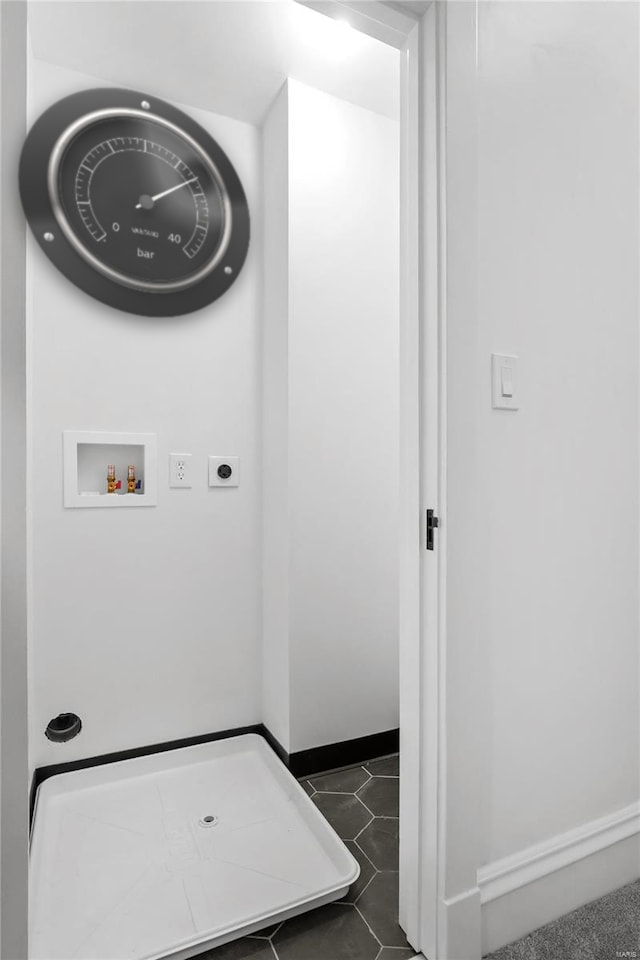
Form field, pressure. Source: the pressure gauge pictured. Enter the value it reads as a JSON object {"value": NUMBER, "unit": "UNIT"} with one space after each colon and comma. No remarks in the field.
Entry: {"value": 28, "unit": "bar"}
